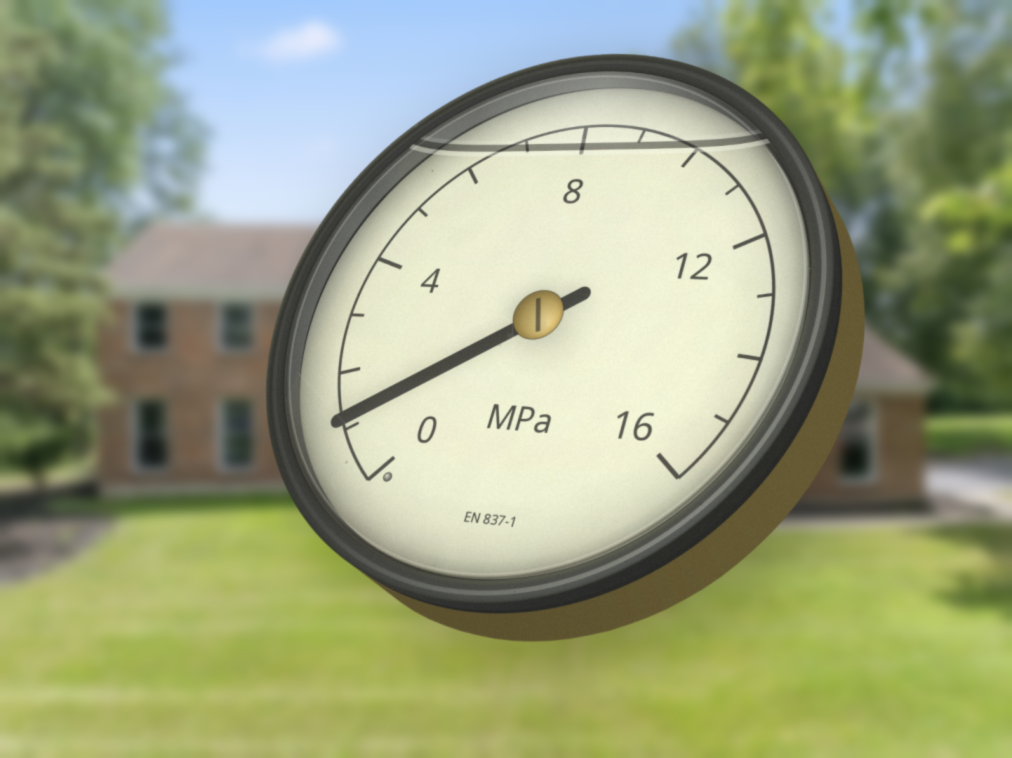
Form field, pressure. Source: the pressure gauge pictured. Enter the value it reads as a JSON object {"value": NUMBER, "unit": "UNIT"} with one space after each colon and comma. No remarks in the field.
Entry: {"value": 1, "unit": "MPa"}
